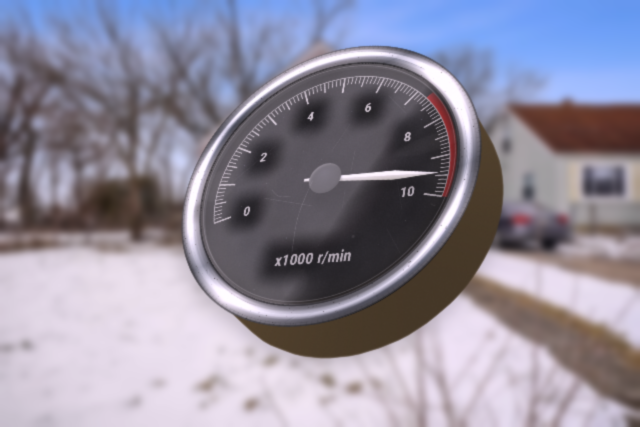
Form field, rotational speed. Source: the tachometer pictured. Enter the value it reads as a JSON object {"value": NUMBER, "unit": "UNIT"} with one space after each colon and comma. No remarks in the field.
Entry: {"value": 9500, "unit": "rpm"}
